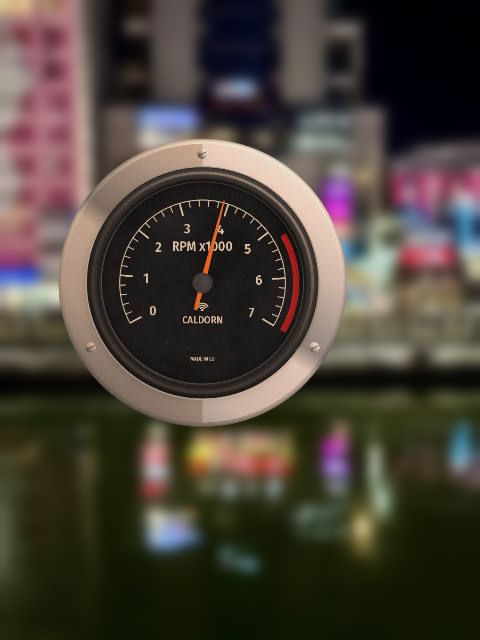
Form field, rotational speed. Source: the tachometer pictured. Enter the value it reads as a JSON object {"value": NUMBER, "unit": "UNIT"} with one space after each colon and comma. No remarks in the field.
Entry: {"value": 3900, "unit": "rpm"}
